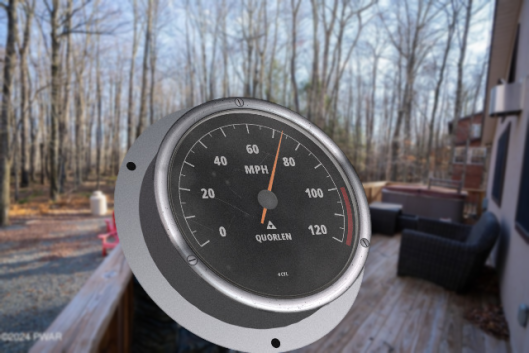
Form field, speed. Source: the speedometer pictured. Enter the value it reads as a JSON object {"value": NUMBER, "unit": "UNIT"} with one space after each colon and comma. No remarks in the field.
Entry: {"value": 72.5, "unit": "mph"}
